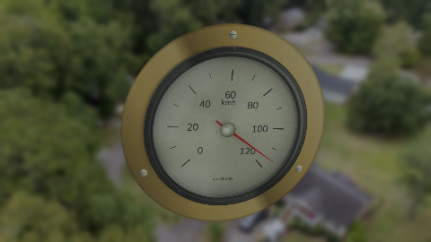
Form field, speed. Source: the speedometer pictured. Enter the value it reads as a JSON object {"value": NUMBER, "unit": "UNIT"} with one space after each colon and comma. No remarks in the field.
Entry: {"value": 115, "unit": "km/h"}
